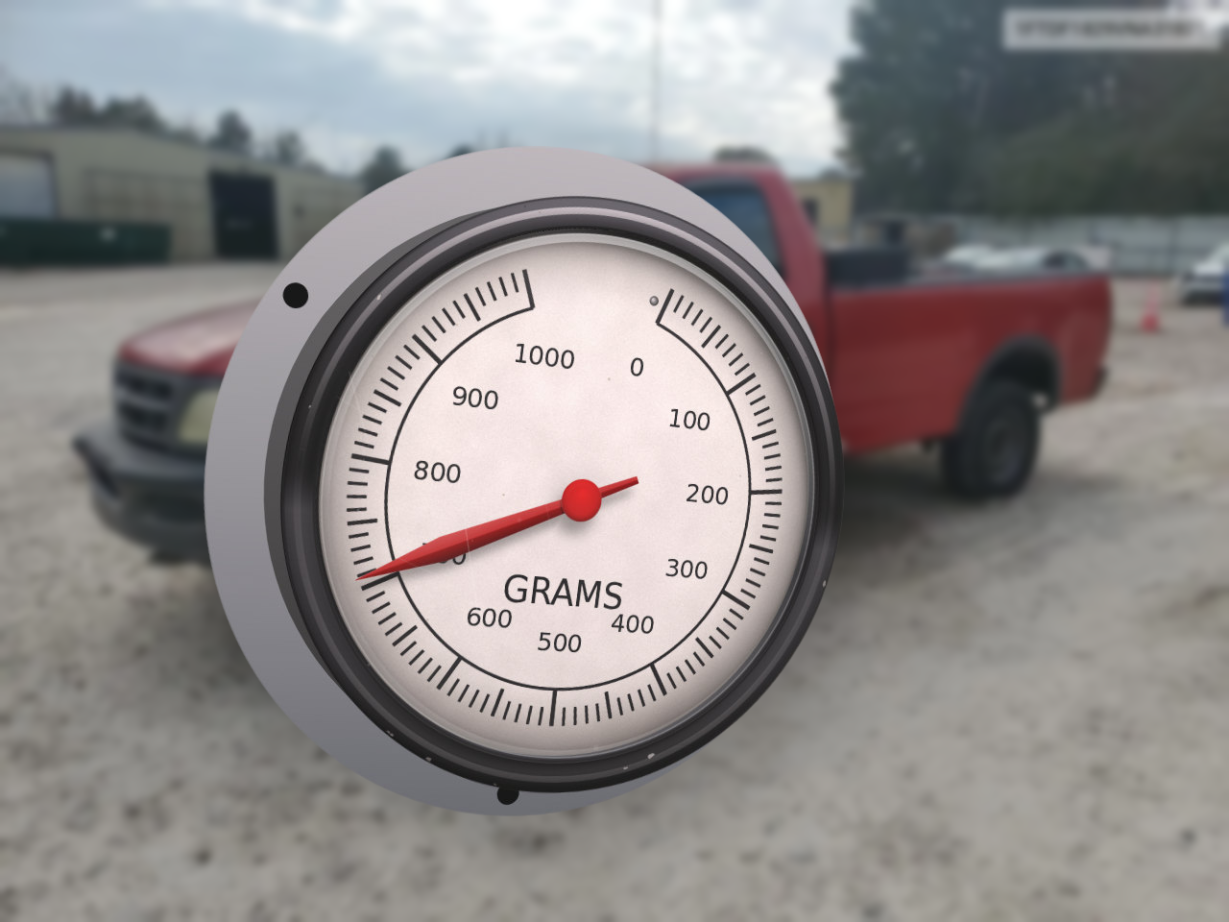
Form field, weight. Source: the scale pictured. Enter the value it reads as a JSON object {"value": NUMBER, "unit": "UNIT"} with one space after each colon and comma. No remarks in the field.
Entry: {"value": 710, "unit": "g"}
